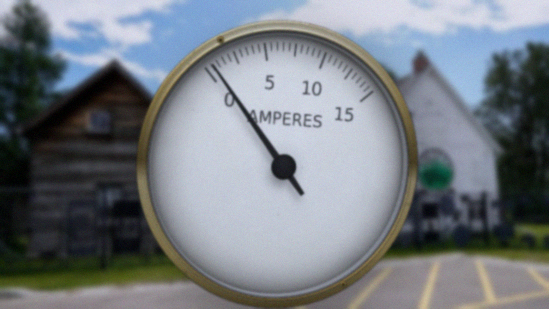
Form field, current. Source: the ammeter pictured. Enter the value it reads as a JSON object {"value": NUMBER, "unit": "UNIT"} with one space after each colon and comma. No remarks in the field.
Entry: {"value": 0.5, "unit": "A"}
